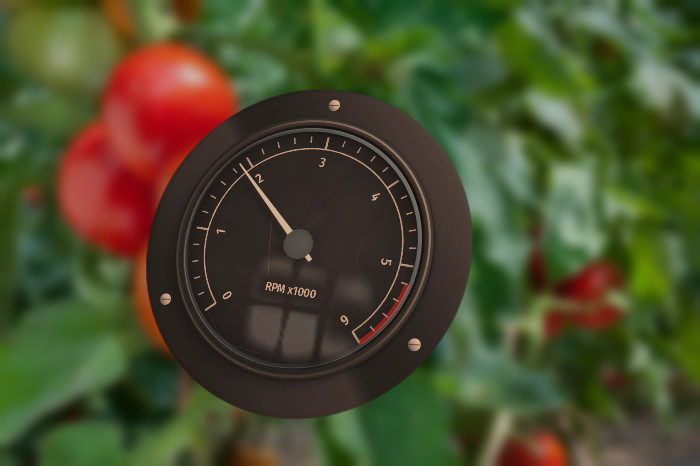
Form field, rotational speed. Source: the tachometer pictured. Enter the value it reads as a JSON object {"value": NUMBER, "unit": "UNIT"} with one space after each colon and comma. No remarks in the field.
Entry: {"value": 1900, "unit": "rpm"}
